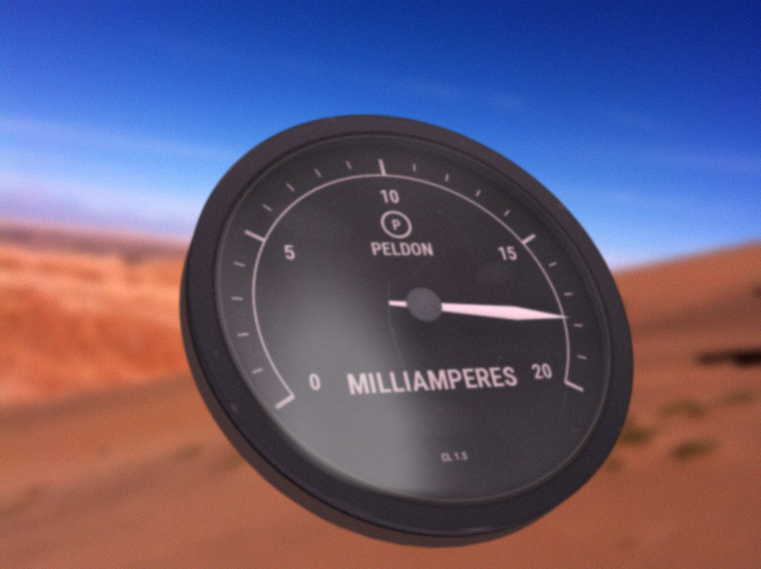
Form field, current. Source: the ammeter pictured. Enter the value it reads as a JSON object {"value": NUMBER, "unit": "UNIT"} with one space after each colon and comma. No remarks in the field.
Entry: {"value": 18, "unit": "mA"}
